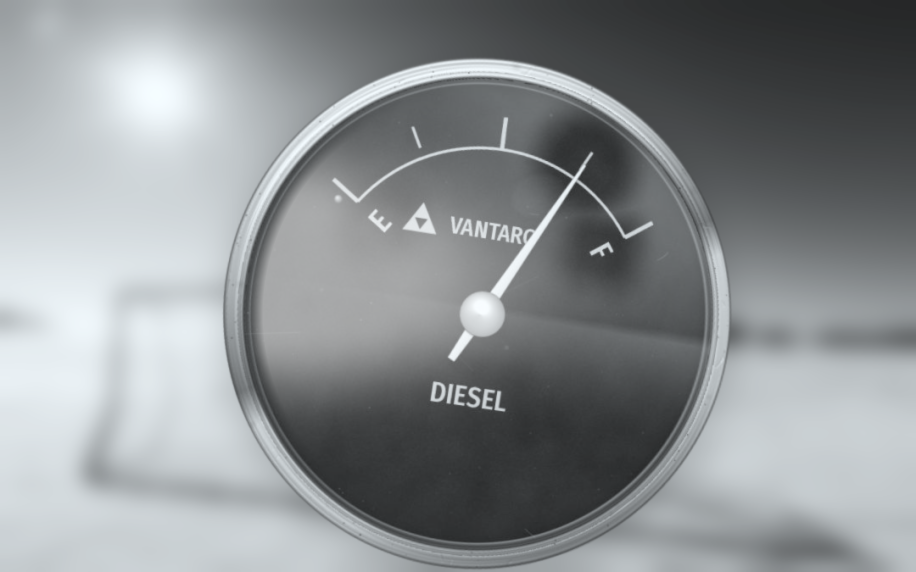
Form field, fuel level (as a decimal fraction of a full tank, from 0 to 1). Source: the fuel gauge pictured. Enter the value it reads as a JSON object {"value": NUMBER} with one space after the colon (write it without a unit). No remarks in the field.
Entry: {"value": 0.75}
